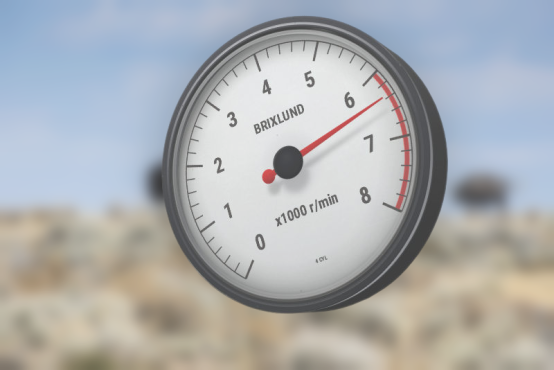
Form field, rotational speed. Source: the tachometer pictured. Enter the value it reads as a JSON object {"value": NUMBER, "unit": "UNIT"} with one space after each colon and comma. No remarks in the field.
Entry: {"value": 6400, "unit": "rpm"}
